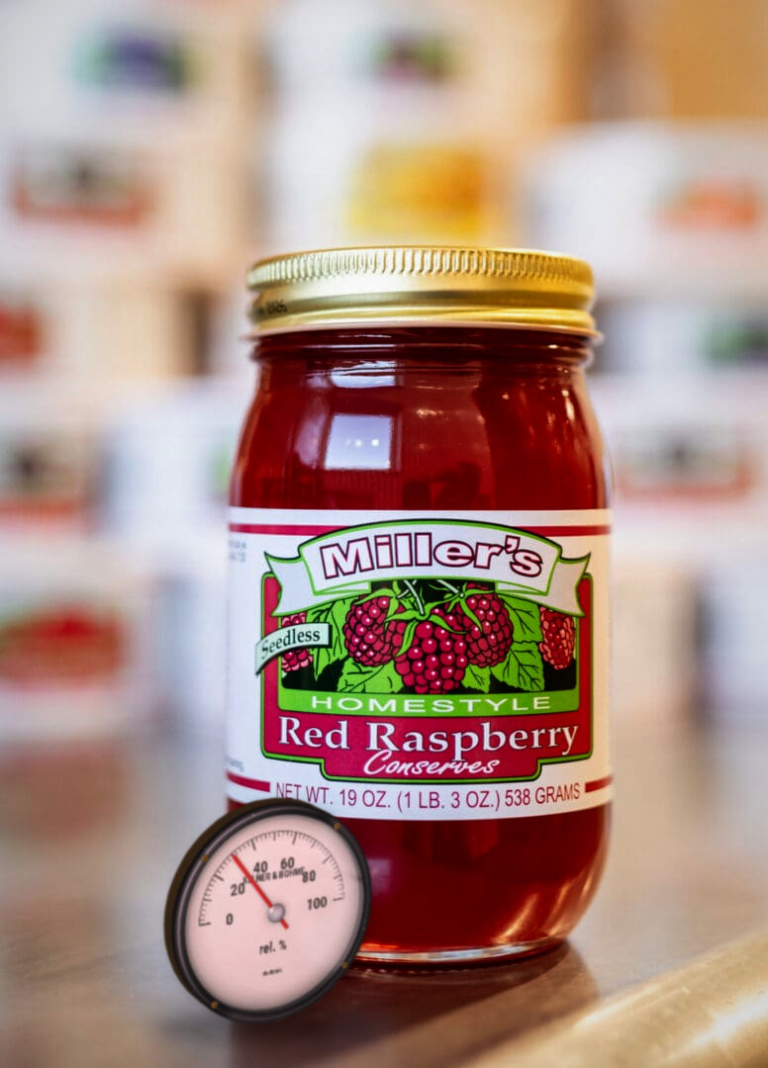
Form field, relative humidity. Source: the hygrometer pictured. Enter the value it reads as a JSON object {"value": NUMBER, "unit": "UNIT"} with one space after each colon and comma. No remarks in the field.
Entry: {"value": 30, "unit": "%"}
